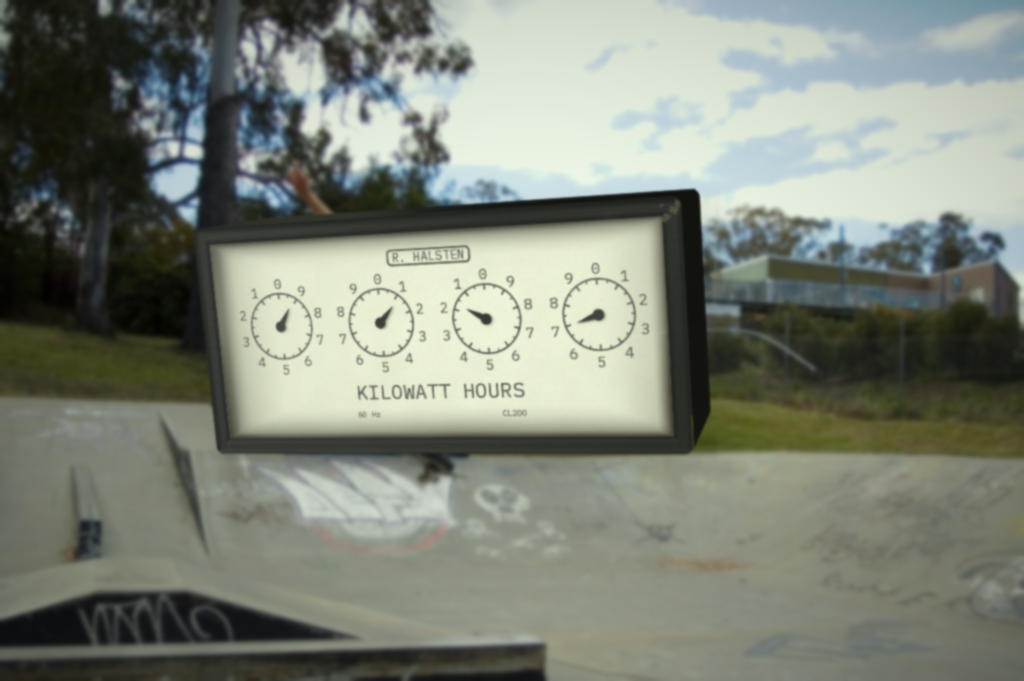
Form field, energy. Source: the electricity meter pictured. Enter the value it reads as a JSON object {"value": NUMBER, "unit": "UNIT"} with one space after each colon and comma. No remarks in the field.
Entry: {"value": 9117, "unit": "kWh"}
